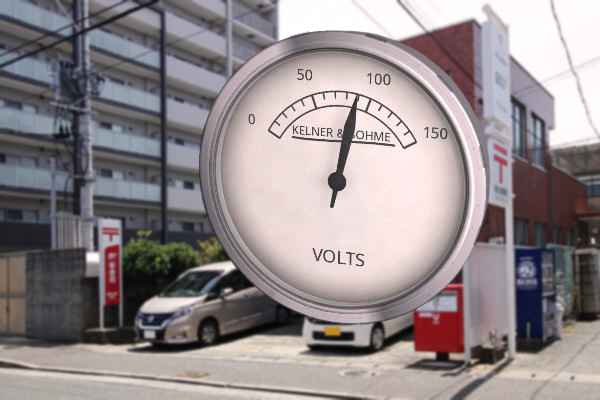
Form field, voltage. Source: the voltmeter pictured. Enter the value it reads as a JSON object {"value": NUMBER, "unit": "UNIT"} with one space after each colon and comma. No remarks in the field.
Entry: {"value": 90, "unit": "V"}
